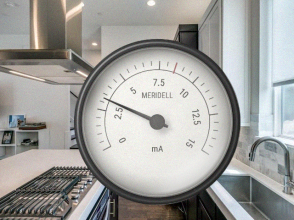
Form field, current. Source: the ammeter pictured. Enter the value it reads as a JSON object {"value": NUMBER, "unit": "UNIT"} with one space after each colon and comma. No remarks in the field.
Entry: {"value": 3.25, "unit": "mA"}
